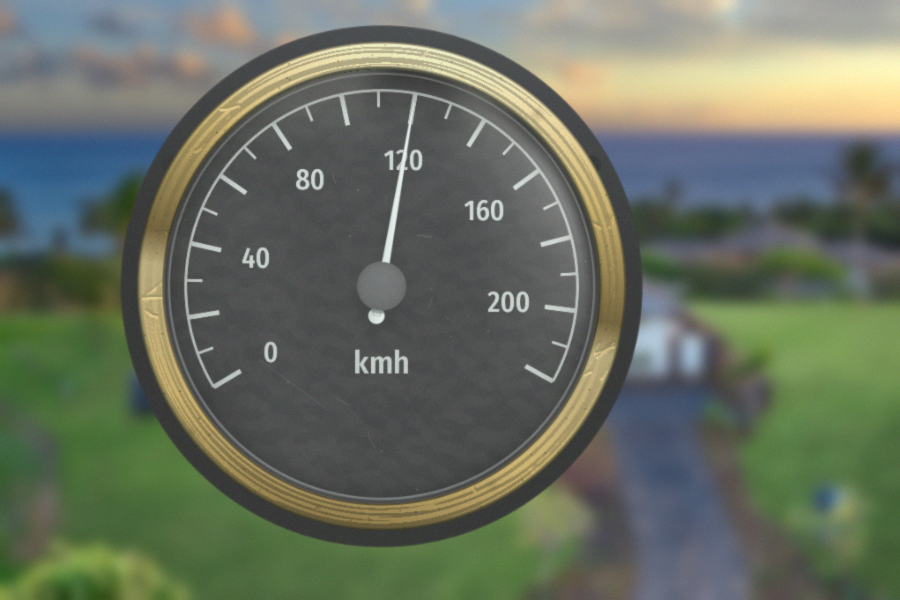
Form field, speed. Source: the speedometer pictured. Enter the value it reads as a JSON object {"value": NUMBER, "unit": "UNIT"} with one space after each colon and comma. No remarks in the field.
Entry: {"value": 120, "unit": "km/h"}
